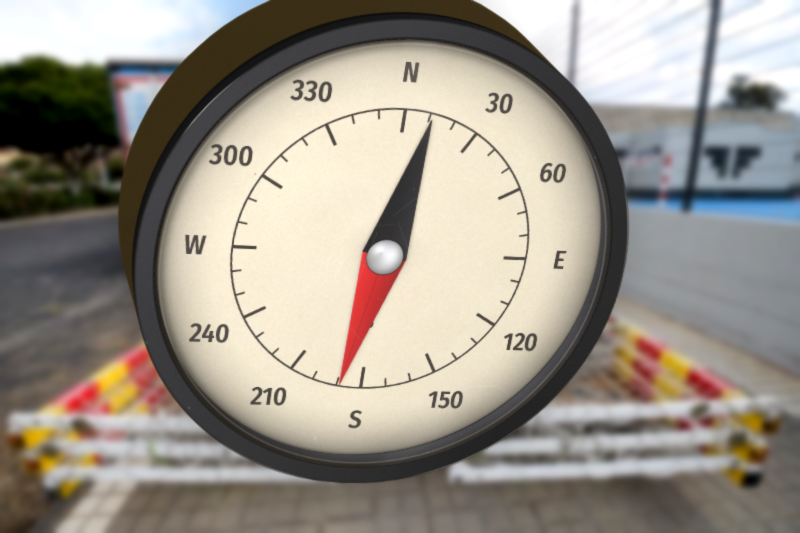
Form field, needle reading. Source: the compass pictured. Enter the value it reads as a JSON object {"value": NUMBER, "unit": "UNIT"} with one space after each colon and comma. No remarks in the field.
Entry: {"value": 190, "unit": "°"}
